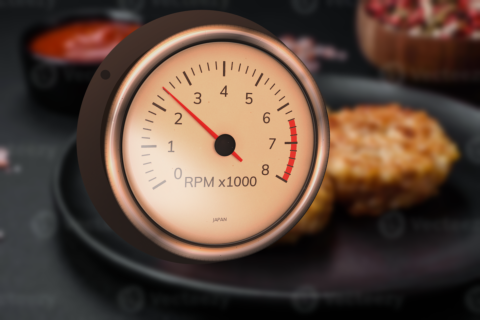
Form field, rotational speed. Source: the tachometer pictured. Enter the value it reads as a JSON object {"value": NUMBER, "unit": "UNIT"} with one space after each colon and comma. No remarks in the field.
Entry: {"value": 2400, "unit": "rpm"}
